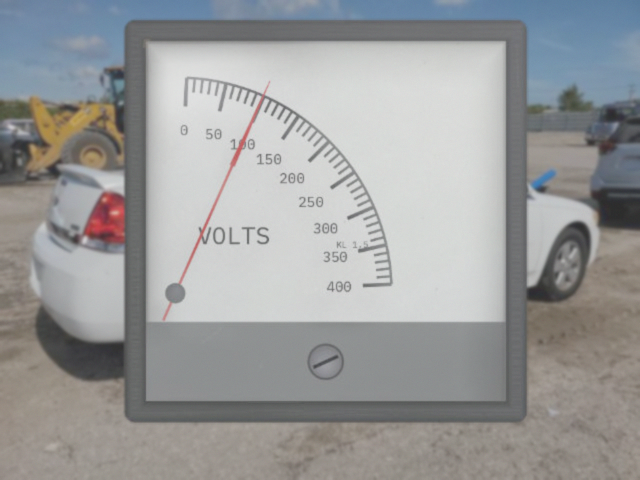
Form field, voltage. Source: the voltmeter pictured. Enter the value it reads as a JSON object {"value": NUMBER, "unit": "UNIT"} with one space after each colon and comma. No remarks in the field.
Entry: {"value": 100, "unit": "V"}
